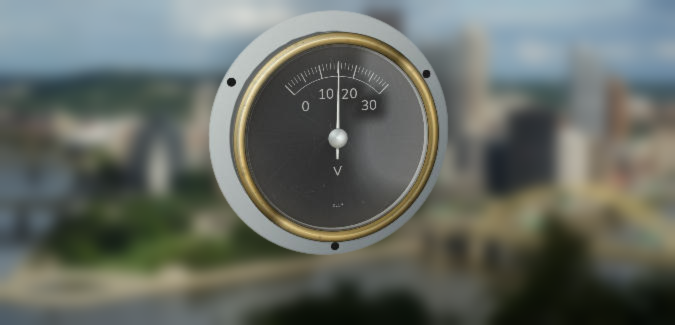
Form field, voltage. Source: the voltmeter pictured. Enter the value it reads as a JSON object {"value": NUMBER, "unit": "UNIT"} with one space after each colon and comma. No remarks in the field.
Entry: {"value": 15, "unit": "V"}
